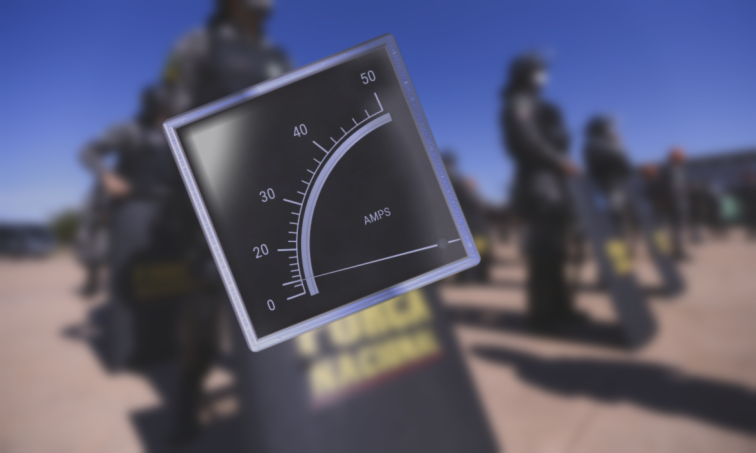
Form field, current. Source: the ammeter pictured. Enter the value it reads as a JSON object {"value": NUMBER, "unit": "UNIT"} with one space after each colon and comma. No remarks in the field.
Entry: {"value": 10, "unit": "A"}
